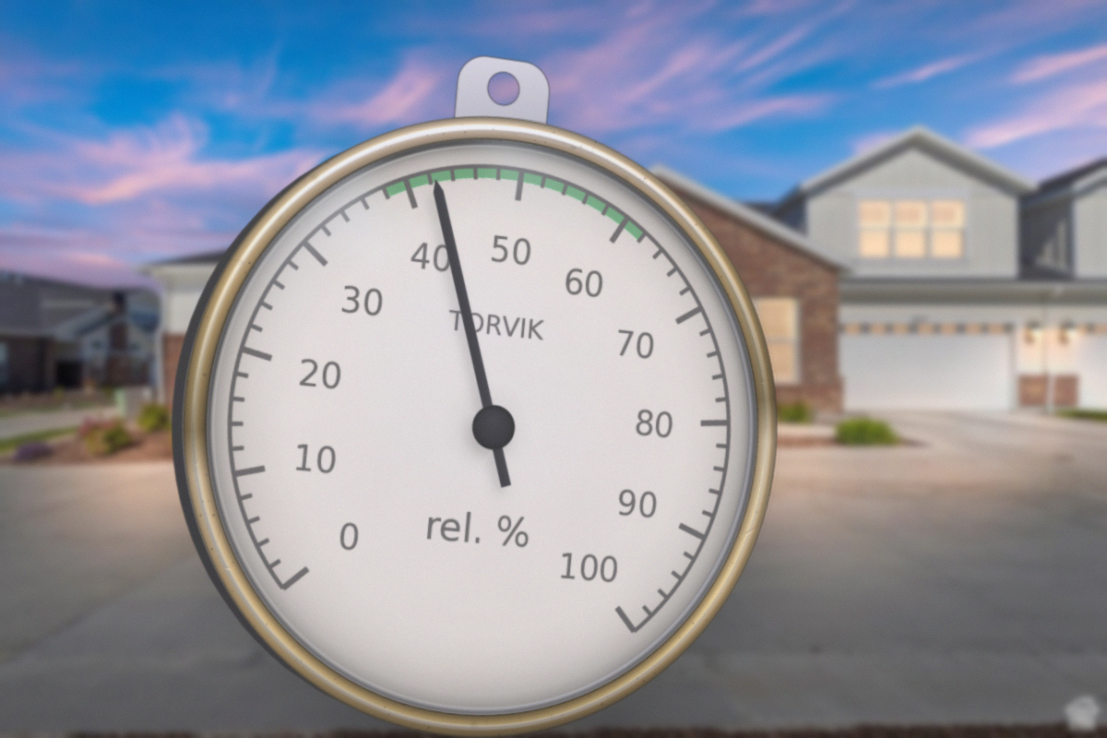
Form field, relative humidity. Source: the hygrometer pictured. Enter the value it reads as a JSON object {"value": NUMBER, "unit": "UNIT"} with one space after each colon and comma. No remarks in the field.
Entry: {"value": 42, "unit": "%"}
